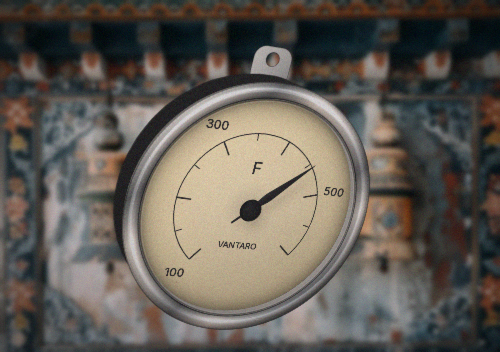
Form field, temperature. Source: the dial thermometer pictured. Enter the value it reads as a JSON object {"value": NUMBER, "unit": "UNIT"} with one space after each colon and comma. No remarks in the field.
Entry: {"value": 450, "unit": "°F"}
